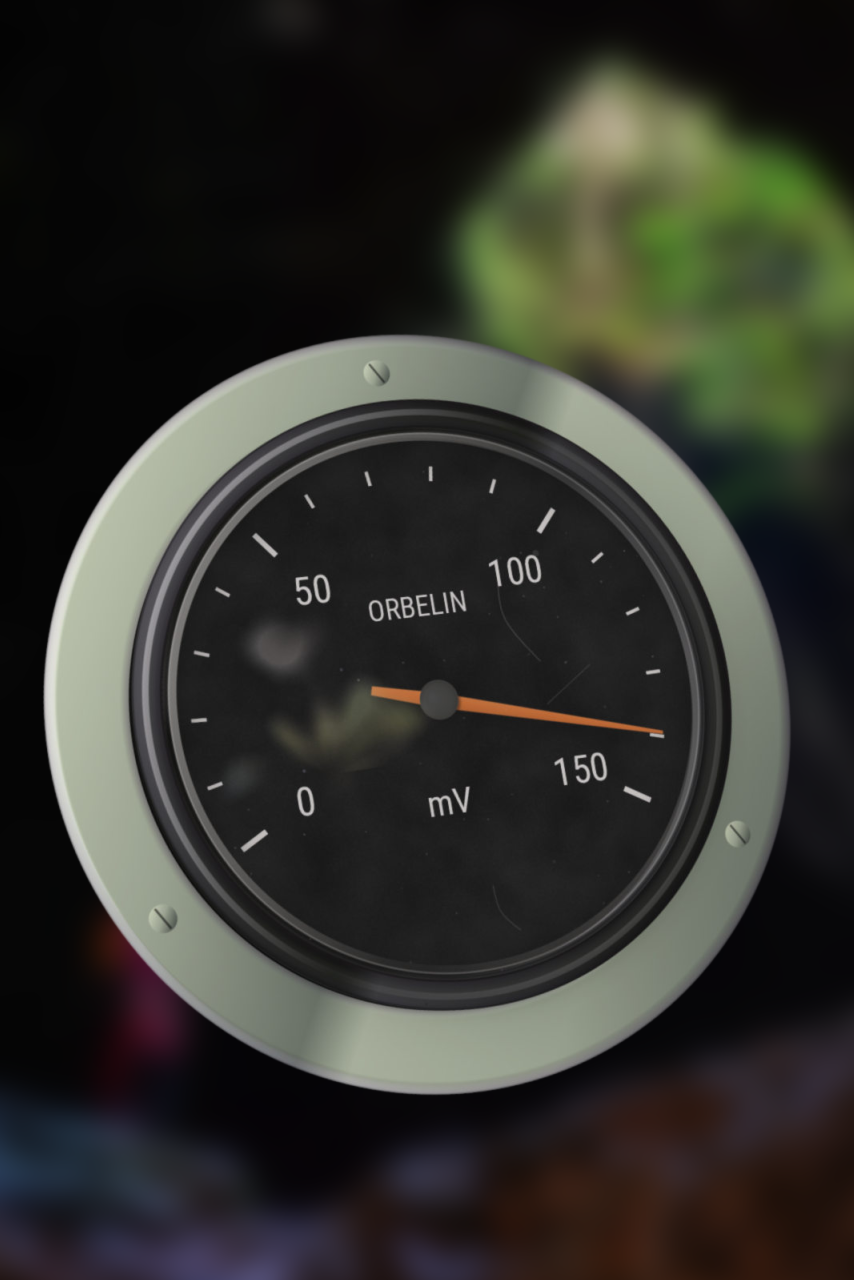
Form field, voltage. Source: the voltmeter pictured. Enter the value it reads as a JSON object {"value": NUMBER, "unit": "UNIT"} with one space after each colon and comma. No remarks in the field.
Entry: {"value": 140, "unit": "mV"}
